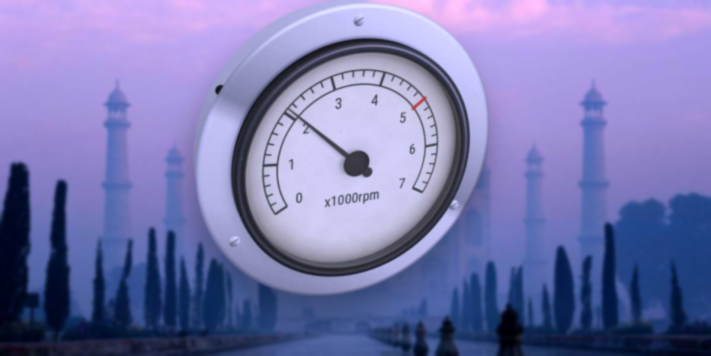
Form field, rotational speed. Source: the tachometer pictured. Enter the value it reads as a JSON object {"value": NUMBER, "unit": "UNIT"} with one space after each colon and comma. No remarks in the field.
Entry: {"value": 2100, "unit": "rpm"}
